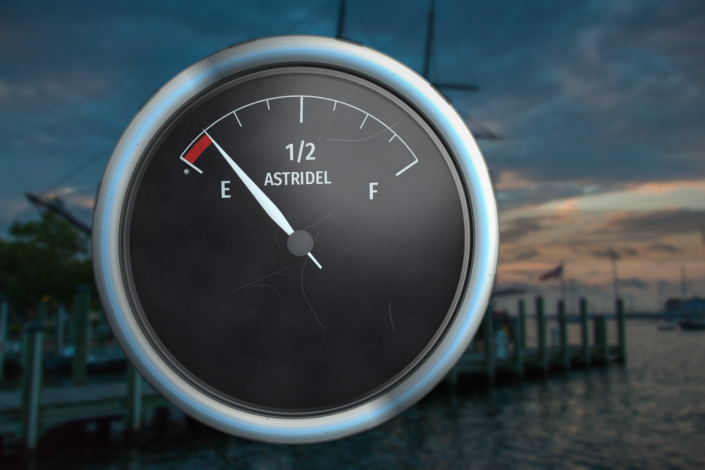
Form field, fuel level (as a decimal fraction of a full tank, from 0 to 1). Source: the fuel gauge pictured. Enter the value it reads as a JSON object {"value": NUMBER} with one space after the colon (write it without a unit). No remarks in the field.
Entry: {"value": 0.125}
